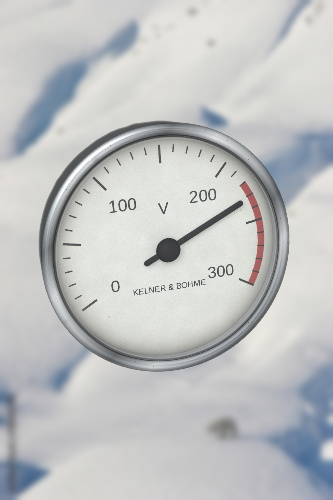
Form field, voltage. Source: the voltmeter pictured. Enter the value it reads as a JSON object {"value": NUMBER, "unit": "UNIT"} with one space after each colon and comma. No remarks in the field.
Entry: {"value": 230, "unit": "V"}
